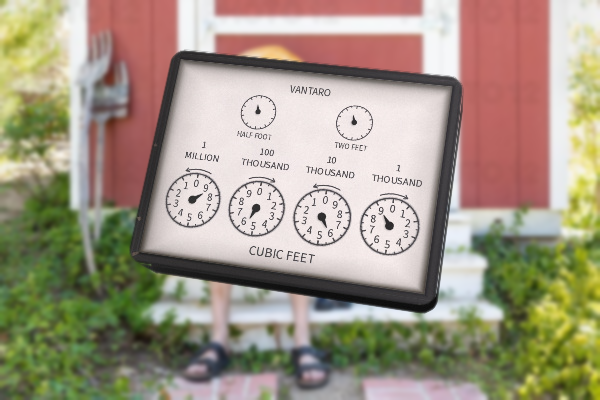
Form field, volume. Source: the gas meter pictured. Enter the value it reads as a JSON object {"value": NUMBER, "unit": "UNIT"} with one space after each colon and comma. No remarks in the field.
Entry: {"value": 855900, "unit": "ft³"}
